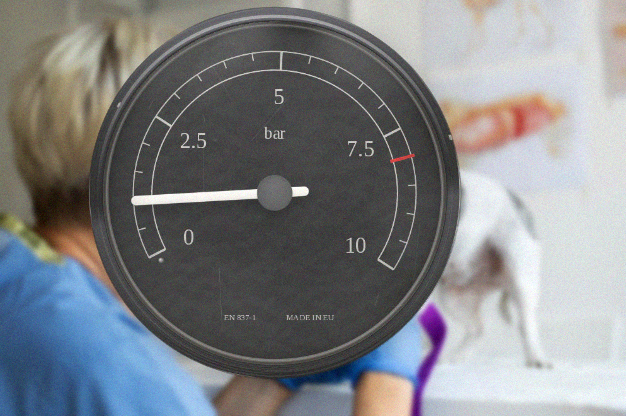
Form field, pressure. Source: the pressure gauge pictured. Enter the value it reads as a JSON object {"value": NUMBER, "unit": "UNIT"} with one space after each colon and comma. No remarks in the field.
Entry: {"value": 1, "unit": "bar"}
